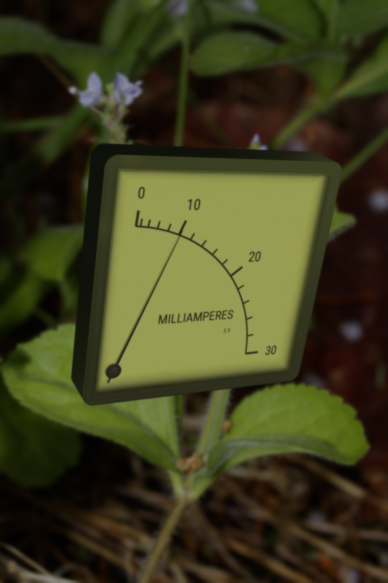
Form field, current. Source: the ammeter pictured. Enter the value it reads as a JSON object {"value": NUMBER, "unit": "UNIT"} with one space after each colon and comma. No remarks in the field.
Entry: {"value": 10, "unit": "mA"}
